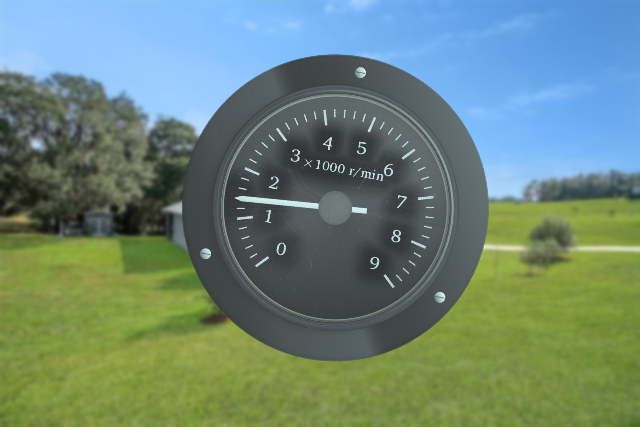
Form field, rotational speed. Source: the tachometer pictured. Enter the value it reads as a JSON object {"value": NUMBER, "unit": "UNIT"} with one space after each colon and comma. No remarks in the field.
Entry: {"value": 1400, "unit": "rpm"}
